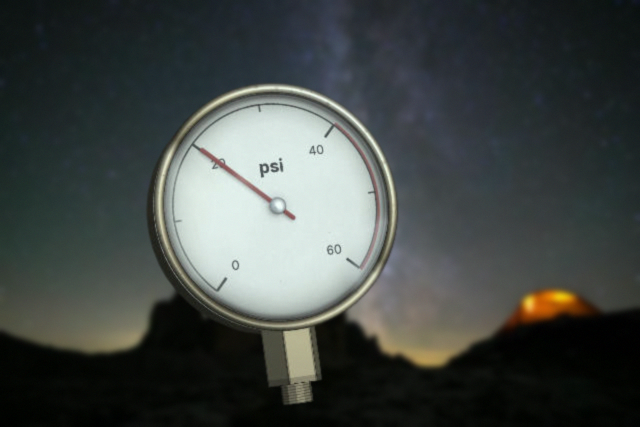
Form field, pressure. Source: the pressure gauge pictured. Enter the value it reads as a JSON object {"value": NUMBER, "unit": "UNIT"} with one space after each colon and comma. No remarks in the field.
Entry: {"value": 20, "unit": "psi"}
